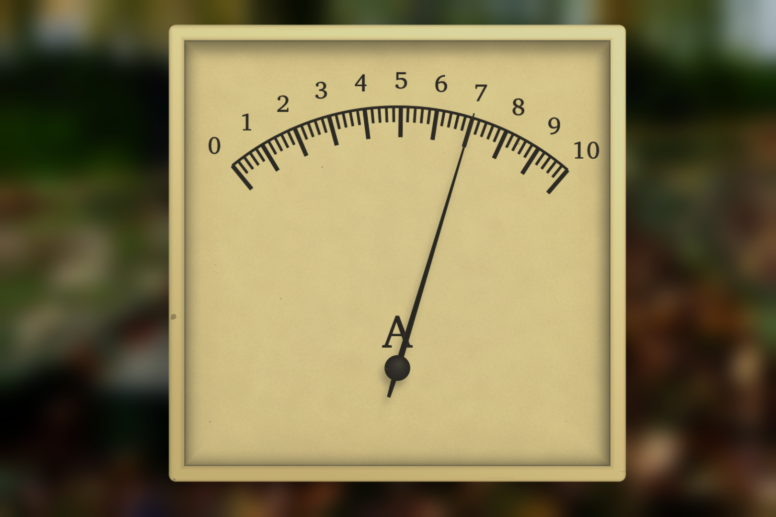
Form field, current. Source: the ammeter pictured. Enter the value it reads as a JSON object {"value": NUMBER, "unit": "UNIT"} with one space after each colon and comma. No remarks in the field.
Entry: {"value": 7, "unit": "A"}
